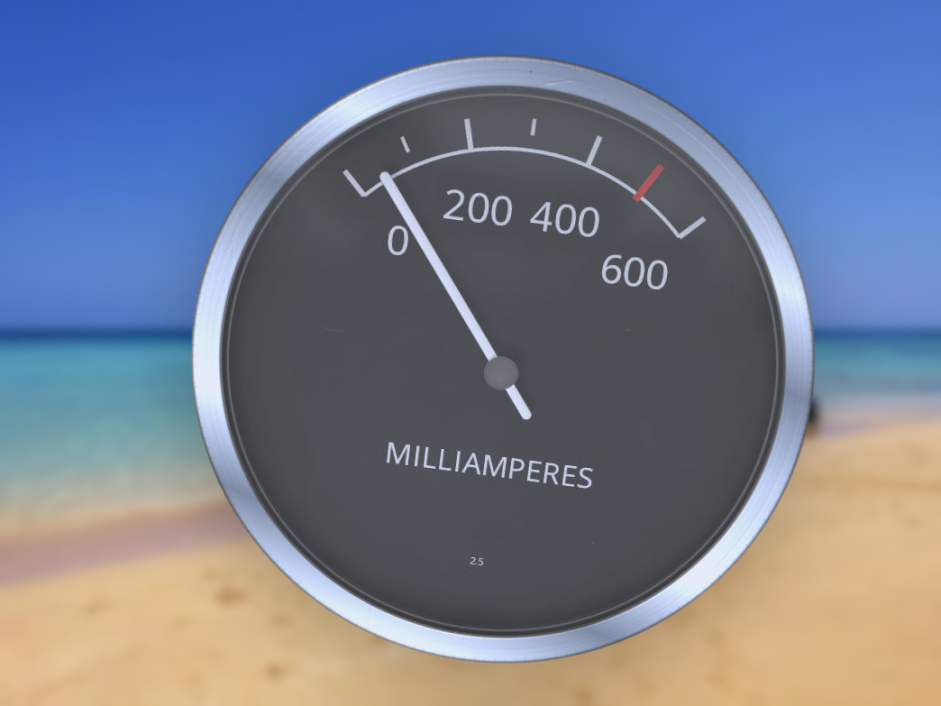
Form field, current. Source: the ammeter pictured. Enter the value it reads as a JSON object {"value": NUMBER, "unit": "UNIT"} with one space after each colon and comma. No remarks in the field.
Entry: {"value": 50, "unit": "mA"}
